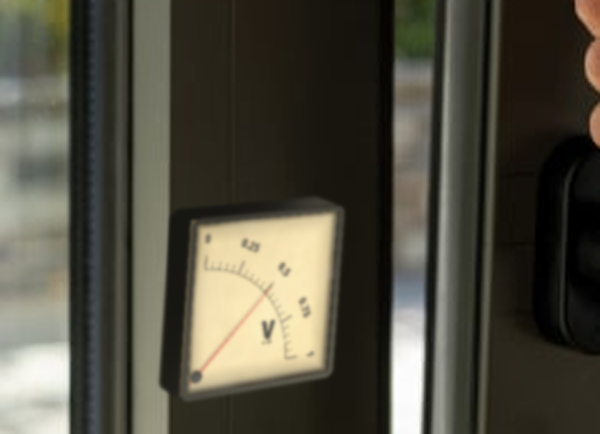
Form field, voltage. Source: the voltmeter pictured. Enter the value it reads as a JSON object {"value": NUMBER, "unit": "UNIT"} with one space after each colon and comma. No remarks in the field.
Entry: {"value": 0.5, "unit": "V"}
